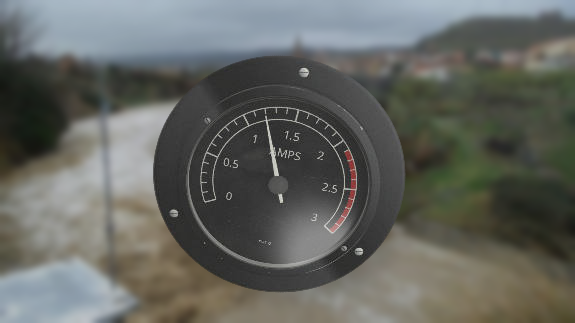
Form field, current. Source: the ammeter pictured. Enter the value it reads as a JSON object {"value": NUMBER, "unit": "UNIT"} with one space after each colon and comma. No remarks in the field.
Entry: {"value": 1.2, "unit": "A"}
